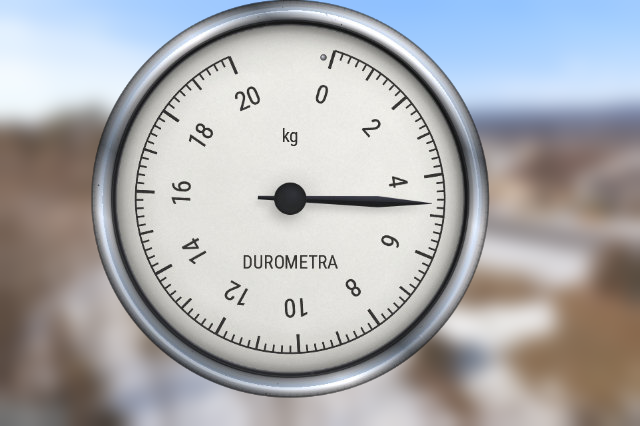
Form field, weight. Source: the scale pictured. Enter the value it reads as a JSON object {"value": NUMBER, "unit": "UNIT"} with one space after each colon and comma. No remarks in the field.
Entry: {"value": 4.7, "unit": "kg"}
